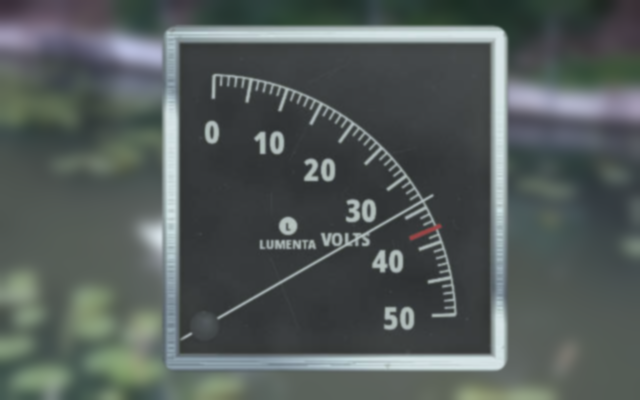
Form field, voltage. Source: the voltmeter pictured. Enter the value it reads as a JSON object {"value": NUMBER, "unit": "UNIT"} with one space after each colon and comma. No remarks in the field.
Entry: {"value": 34, "unit": "V"}
